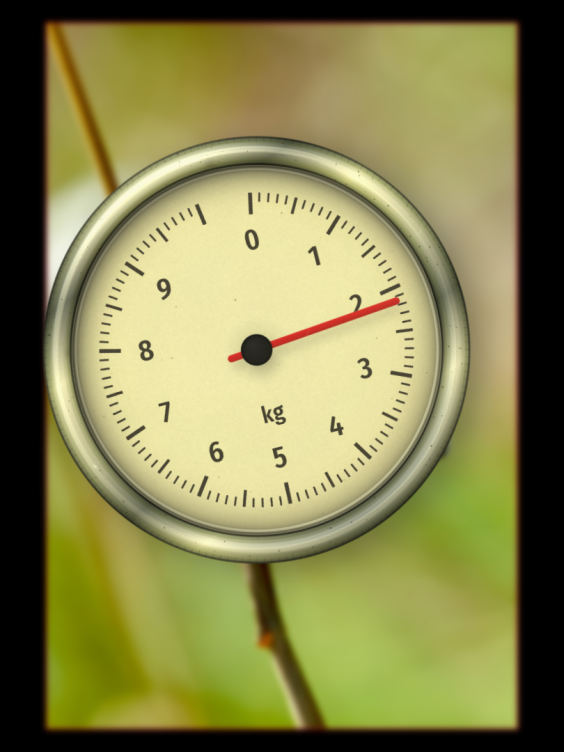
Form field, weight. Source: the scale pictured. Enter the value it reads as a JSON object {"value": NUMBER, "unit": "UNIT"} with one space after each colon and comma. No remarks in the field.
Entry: {"value": 2.15, "unit": "kg"}
